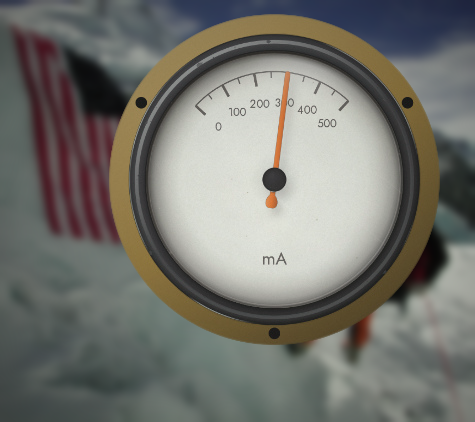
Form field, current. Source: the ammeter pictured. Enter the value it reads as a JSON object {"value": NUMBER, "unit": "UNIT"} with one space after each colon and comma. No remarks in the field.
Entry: {"value": 300, "unit": "mA"}
